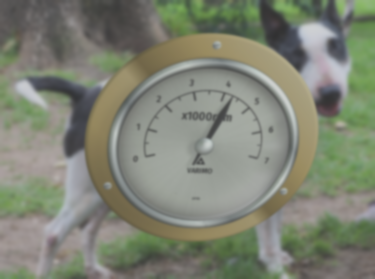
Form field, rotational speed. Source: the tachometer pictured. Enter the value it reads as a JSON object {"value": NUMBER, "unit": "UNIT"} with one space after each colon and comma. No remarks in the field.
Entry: {"value": 4250, "unit": "rpm"}
